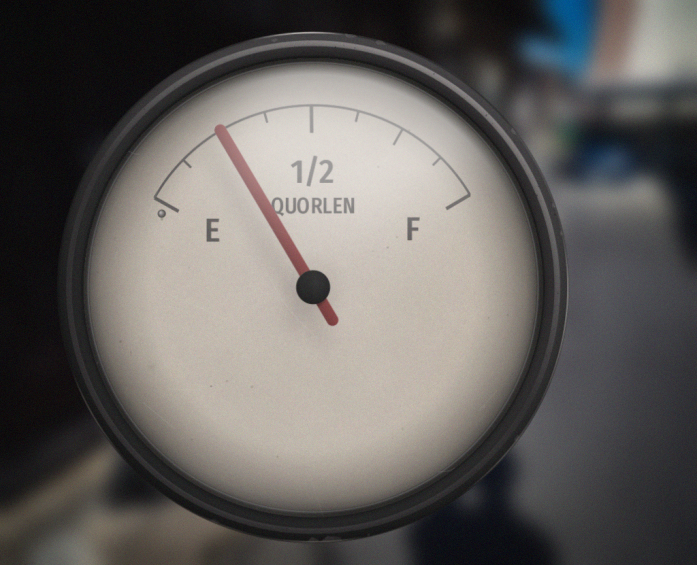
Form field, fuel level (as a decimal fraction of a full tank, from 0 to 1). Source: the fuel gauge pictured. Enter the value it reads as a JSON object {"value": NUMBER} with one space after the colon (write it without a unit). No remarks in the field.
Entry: {"value": 0.25}
